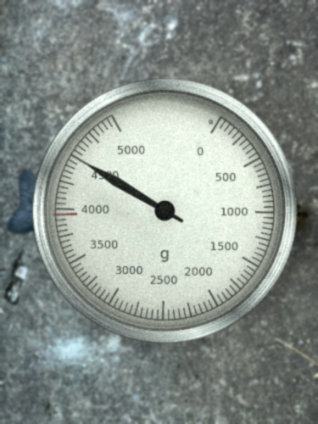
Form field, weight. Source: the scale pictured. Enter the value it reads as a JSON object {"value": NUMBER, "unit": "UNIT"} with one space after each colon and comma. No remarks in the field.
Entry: {"value": 4500, "unit": "g"}
